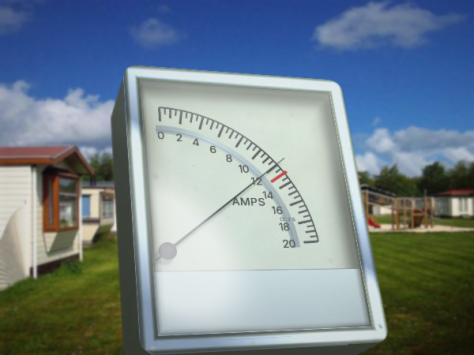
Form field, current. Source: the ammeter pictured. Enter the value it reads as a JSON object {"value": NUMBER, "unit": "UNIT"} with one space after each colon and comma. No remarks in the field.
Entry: {"value": 12, "unit": "A"}
